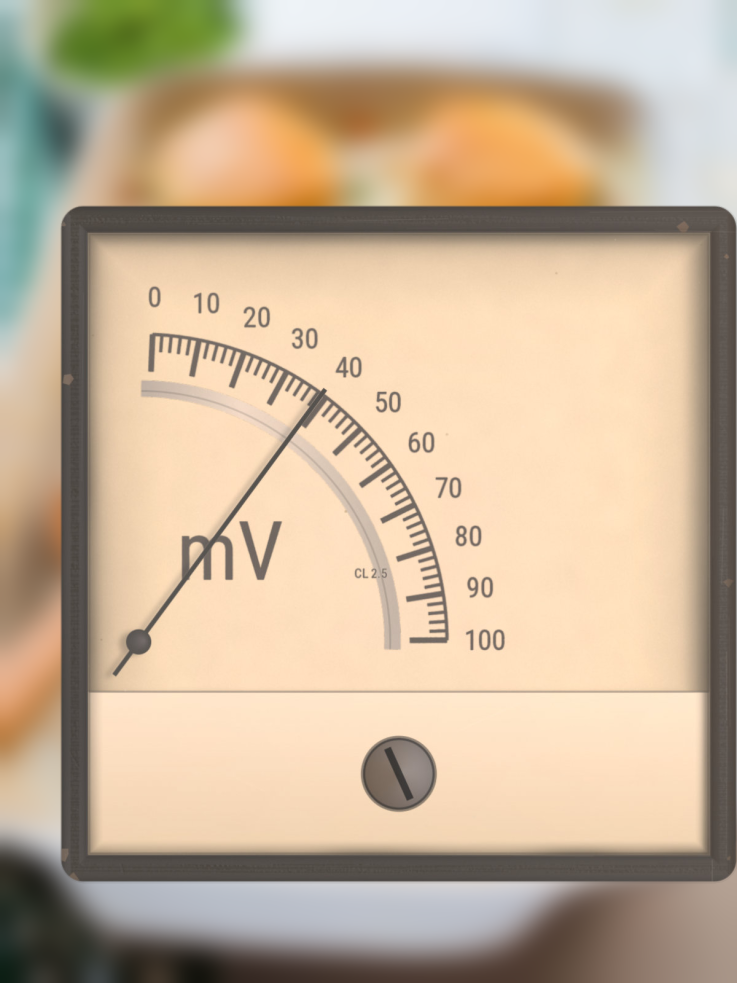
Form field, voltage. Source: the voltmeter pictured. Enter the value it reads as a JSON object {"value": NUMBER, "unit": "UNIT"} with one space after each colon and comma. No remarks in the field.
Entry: {"value": 39, "unit": "mV"}
